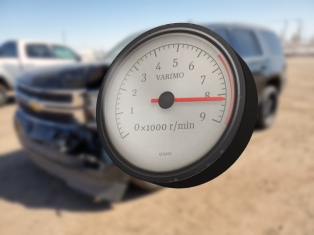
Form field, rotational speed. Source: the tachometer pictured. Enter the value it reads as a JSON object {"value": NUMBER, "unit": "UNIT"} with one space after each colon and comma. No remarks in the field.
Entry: {"value": 8200, "unit": "rpm"}
